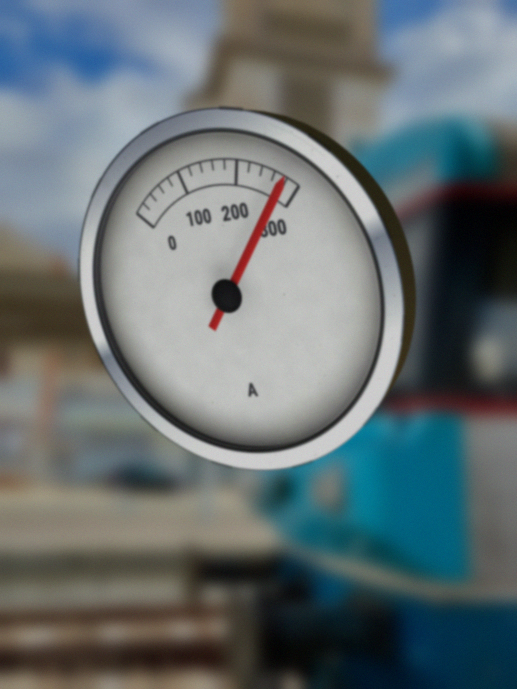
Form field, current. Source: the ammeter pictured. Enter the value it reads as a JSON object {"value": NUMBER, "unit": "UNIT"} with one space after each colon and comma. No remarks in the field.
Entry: {"value": 280, "unit": "A"}
